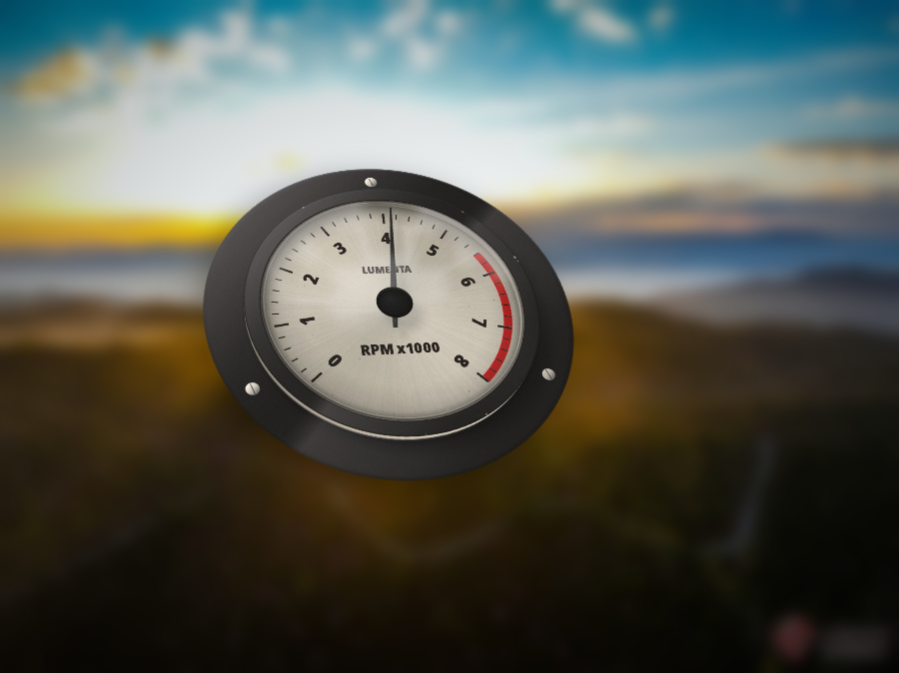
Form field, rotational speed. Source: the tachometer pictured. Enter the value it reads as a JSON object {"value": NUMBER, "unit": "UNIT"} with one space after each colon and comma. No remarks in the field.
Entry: {"value": 4100, "unit": "rpm"}
